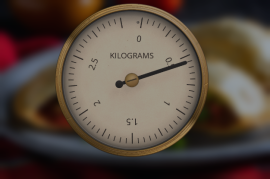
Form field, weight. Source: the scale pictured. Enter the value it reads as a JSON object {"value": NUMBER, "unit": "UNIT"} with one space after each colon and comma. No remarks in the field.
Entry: {"value": 0.55, "unit": "kg"}
